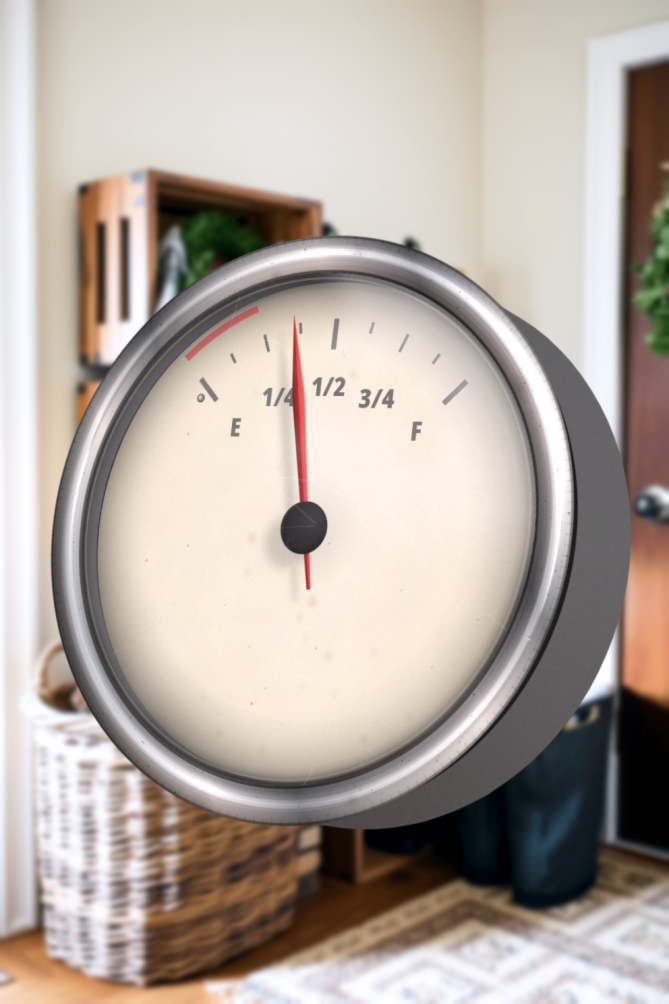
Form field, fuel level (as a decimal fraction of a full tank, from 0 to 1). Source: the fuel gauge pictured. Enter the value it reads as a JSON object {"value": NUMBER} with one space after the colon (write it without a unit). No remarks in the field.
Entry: {"value": 0.375}
